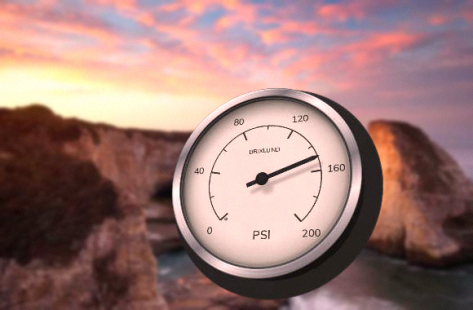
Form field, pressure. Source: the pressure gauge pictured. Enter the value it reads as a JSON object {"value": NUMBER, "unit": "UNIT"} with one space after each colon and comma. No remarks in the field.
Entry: {"value": 150, "unit": "psi"}
